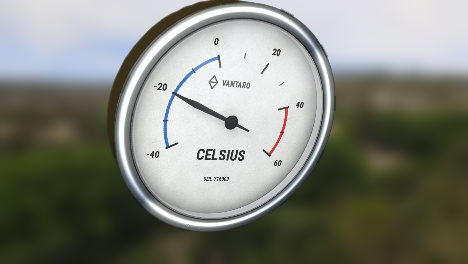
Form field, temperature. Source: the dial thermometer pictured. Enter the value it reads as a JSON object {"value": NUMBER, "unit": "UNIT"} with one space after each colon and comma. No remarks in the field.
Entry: {"value": -20, "unit": "°C"}
